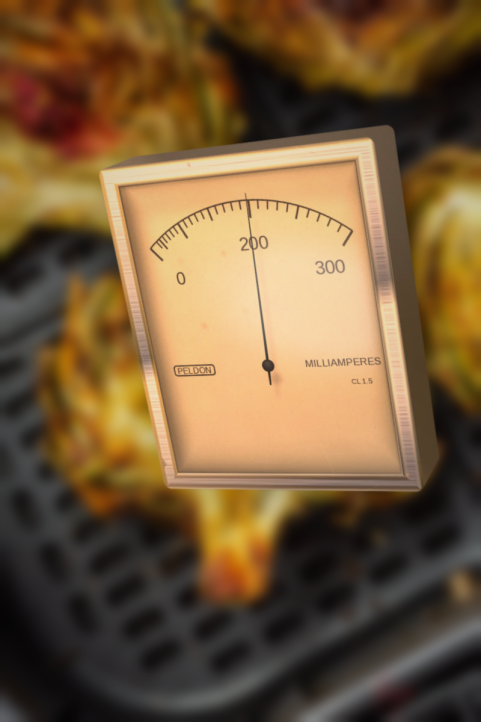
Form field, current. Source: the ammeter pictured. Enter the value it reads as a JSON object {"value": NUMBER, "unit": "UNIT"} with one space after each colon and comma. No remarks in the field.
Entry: {"value": 200, "unit": "mA"}
